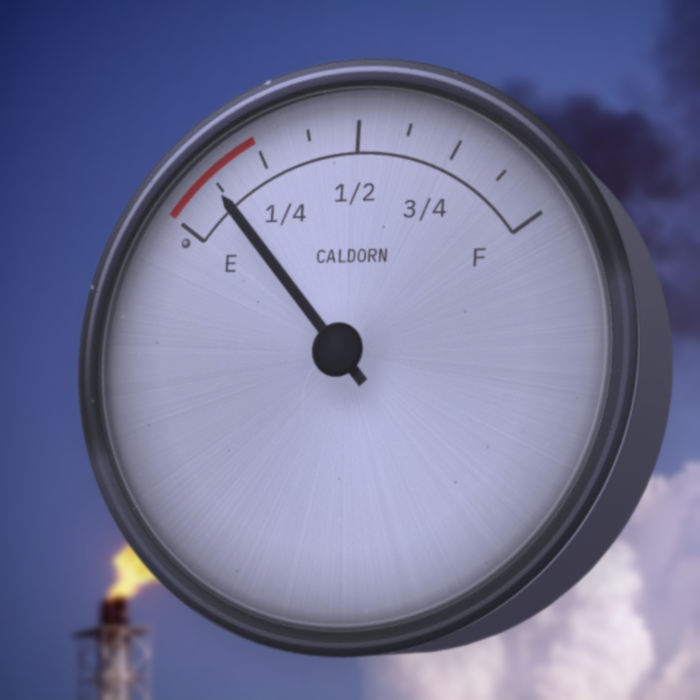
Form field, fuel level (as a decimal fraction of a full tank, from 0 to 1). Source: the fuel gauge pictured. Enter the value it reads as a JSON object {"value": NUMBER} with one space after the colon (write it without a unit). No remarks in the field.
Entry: {"value": 0.125}
